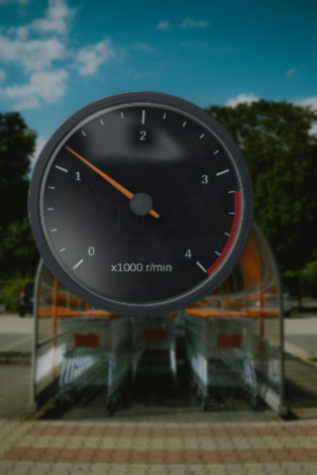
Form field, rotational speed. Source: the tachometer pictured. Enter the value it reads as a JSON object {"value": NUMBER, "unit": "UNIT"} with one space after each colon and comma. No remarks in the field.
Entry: {"value": 1200, "unit": "rpm"}
